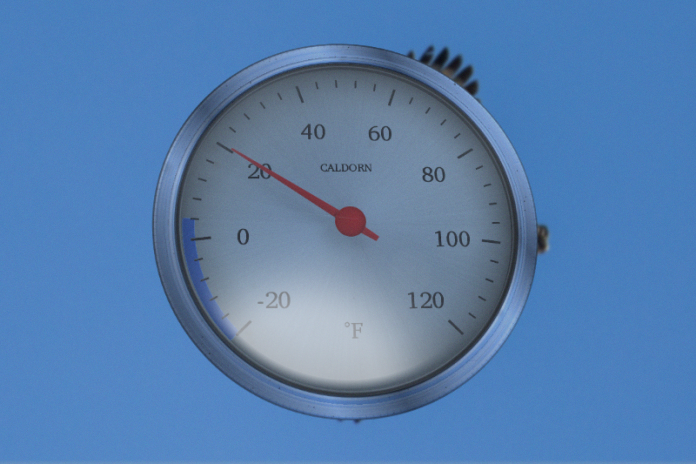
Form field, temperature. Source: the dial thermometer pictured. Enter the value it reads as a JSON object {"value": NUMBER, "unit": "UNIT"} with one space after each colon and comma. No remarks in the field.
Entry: {"value": 20, "unit": "°F"}
